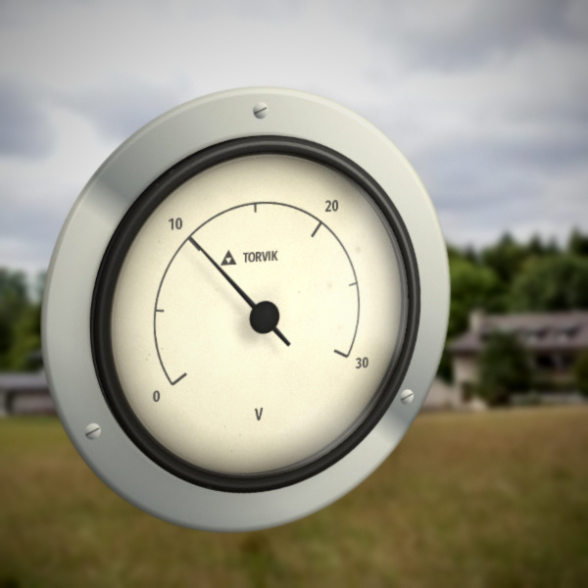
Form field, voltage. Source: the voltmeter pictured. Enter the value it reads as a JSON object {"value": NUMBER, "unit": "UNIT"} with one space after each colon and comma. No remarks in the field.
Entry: {"value": 10, "unit": "V"}
